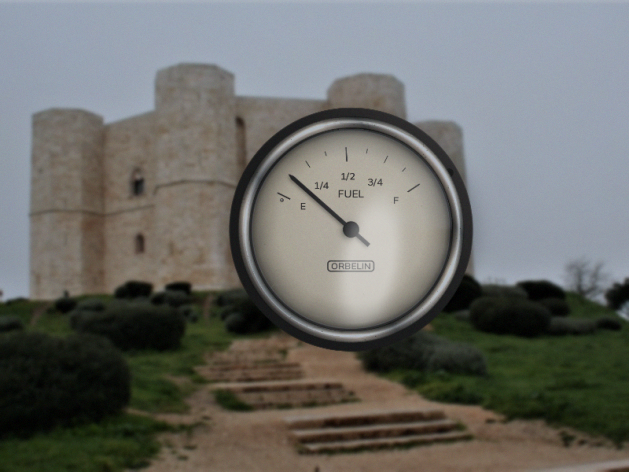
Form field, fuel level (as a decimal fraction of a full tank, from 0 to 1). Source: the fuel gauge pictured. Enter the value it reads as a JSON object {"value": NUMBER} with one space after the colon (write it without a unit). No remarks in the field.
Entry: {"value": 0.125}
